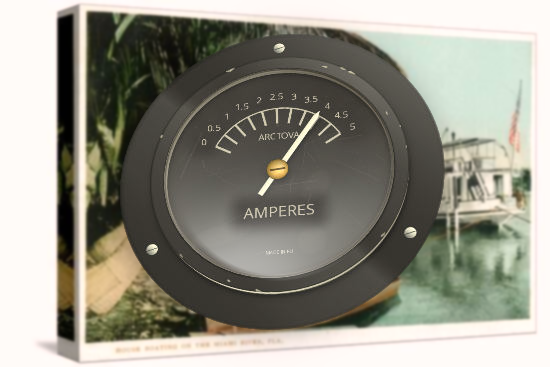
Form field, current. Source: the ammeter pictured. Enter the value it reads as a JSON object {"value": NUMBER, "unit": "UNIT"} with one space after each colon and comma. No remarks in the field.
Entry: {"value": 4, "unit": "A"}
